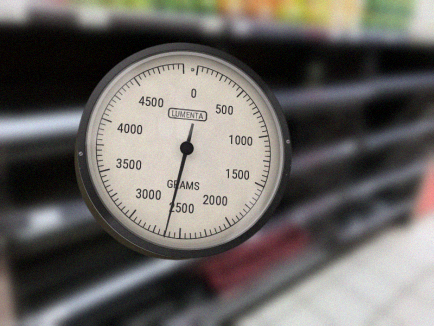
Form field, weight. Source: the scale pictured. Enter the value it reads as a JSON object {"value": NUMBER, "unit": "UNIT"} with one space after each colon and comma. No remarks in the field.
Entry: {"value": 2650, "unit": "g"}
